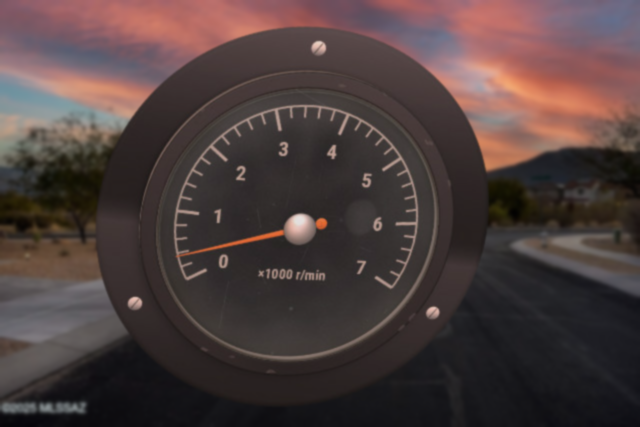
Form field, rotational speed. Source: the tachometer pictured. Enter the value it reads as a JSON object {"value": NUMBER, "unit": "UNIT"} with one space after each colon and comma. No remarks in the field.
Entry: {"value": 400, "unit": "rpm"}
